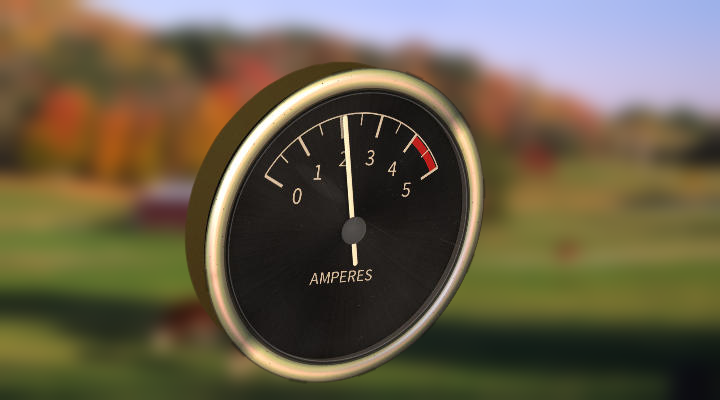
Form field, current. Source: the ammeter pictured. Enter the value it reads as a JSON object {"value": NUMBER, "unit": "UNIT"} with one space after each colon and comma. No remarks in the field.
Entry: {"value": 2, "unit": "A"}
